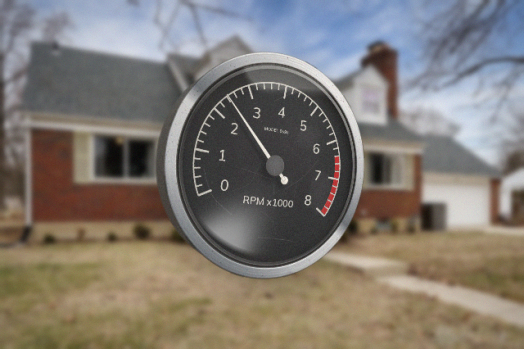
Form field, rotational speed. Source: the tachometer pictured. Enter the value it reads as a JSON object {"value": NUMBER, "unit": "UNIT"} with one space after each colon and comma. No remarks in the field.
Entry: {"value": 2400, "unit": "rpm"}
